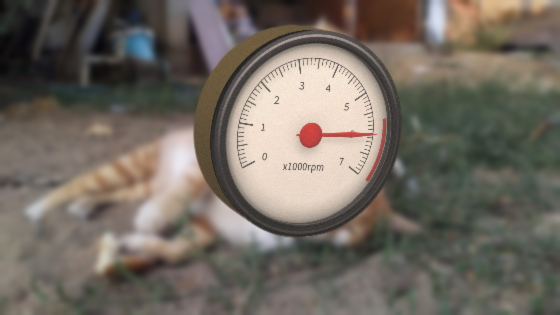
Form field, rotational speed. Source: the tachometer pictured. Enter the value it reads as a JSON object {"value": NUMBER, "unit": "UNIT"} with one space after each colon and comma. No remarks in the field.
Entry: {"value": 6000, "unit": "rpm"}
